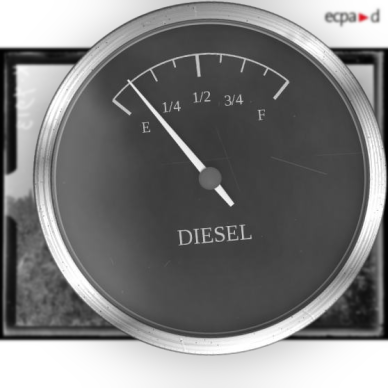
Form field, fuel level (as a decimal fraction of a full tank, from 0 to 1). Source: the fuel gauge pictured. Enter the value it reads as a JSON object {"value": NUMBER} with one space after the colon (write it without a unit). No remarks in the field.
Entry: {"value": 0.125}
